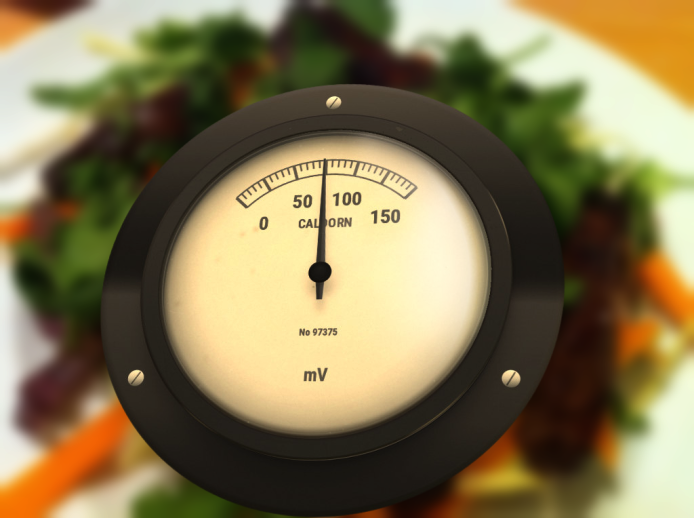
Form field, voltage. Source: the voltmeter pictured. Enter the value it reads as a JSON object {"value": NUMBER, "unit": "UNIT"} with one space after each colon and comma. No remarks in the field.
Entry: {"value": 75, "unit": "mV"}
